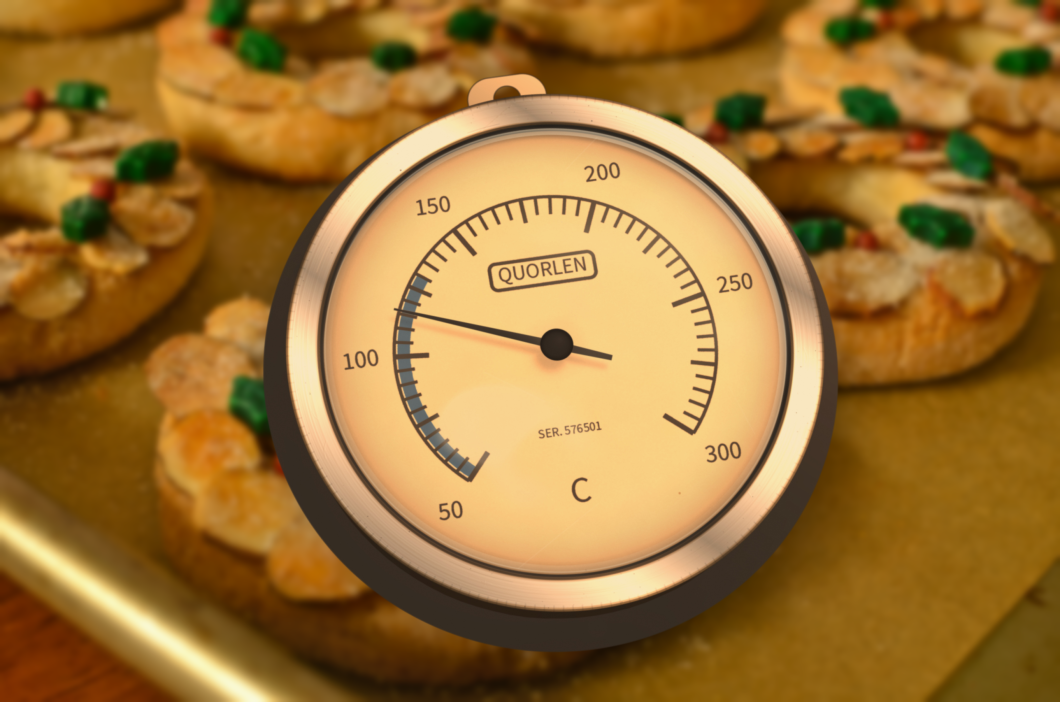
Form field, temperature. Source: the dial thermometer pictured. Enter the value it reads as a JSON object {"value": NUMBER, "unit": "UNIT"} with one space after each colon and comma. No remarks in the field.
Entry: {"value": 115, "unit": "°C"}
